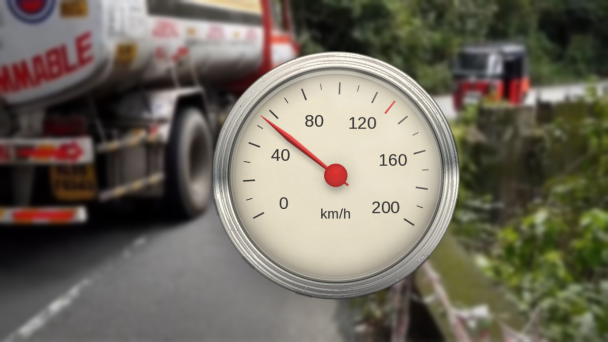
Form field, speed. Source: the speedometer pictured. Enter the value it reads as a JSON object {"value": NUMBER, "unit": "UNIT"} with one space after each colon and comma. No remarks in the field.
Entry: {"value": 55, "unit": "km/h"}
